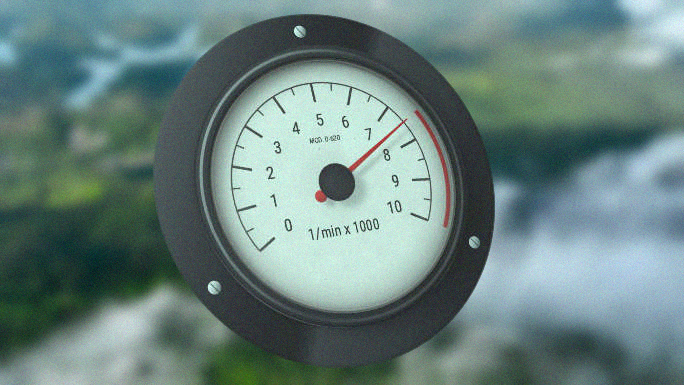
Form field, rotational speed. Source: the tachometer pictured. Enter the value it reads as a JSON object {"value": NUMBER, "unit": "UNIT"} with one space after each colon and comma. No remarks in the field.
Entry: {"value": 7500, "unit": "rpm"}
